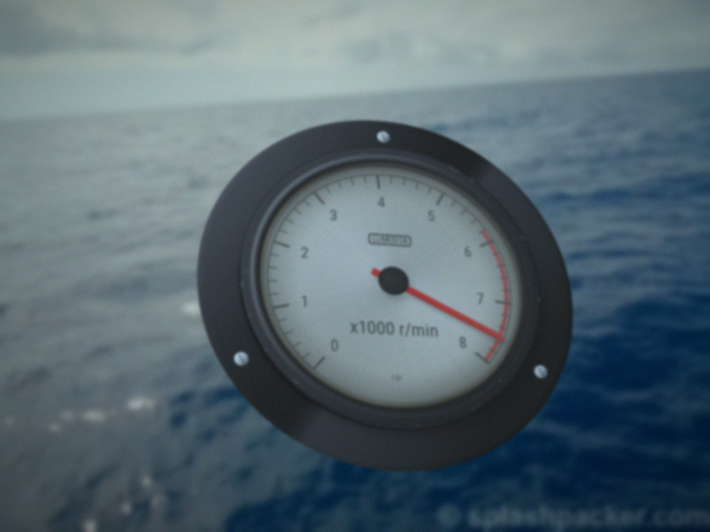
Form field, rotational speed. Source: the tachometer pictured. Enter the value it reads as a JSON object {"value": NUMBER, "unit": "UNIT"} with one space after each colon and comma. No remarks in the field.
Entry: {"value": 7600, "unit": "rpm"}
